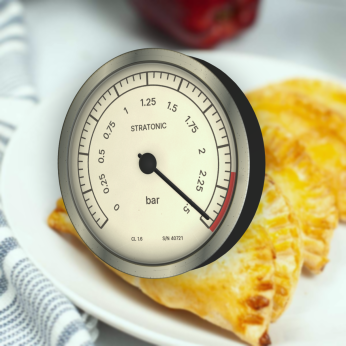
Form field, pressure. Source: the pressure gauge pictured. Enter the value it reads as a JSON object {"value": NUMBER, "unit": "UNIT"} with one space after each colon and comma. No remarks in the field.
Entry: {"value": 2.45, "unit": "bar"}
